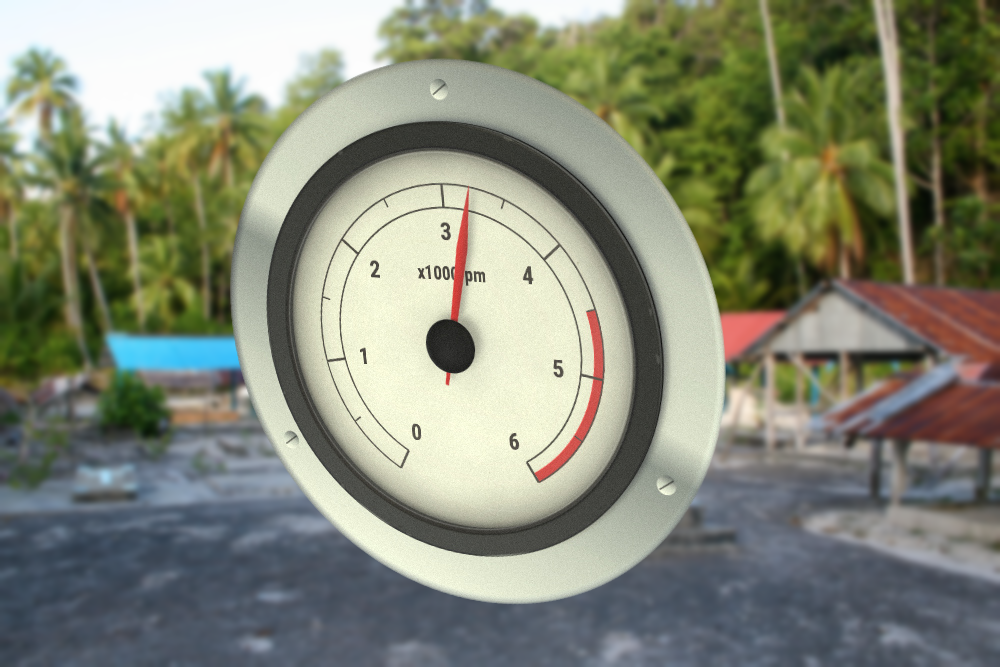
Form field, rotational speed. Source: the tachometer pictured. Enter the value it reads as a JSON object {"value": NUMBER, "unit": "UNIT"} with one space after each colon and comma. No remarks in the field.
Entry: {"value": 3250, "unit": "rpm"}
